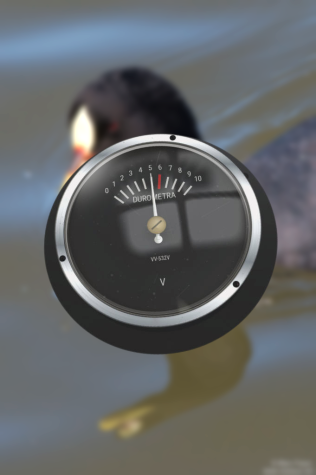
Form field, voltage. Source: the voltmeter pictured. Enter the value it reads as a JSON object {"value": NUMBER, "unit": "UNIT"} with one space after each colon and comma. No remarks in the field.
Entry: {"value": 5, "unit": "V"}
